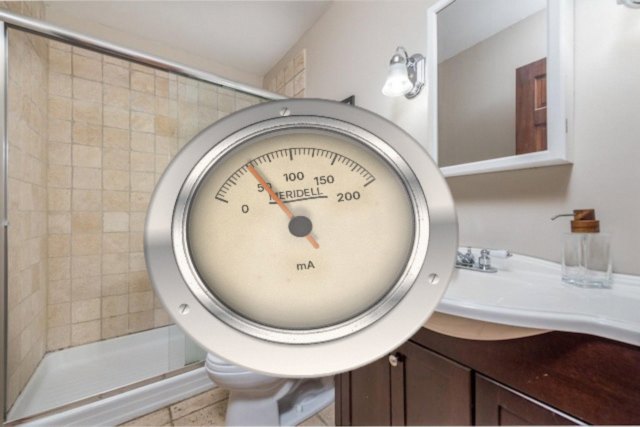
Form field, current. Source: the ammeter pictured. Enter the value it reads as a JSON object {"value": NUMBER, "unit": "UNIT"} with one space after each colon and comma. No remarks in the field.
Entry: {"value": 50, "unit": "mA"}
